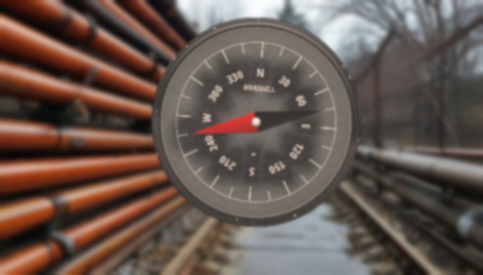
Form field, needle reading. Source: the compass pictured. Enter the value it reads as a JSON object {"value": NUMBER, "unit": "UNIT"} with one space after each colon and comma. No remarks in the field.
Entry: {"value": 255, "unit": "°"}
